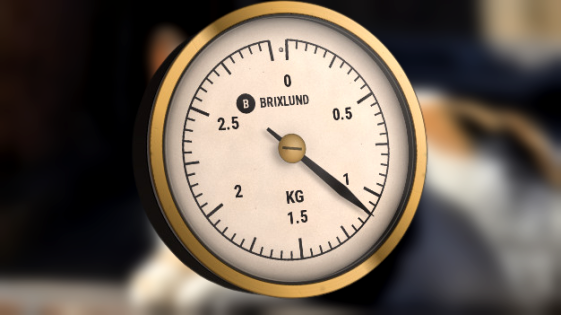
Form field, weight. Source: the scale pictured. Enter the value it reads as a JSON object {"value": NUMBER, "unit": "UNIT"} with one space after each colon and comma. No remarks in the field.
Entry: {"value": 1.1, "unit": "kg"}
